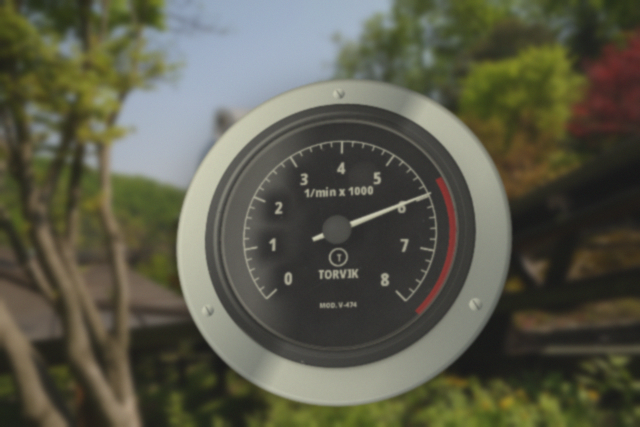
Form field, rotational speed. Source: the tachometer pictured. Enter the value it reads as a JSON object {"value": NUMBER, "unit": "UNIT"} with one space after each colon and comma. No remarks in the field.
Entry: {"value": 6000, "unit": "rpm"}
